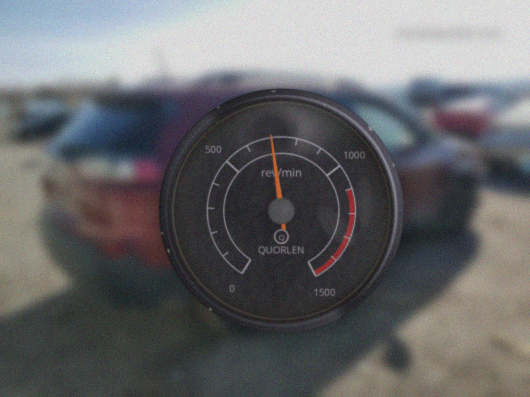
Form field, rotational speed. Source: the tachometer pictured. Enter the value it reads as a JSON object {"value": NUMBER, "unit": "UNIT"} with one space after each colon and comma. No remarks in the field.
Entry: {"value": 700, "unit": "rpm"}
